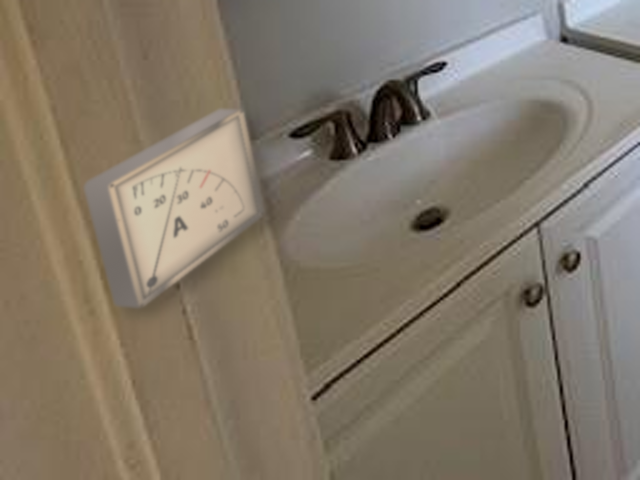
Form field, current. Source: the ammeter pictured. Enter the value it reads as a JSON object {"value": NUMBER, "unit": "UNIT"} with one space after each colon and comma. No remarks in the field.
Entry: {"value": 25, "unit": "A"}
